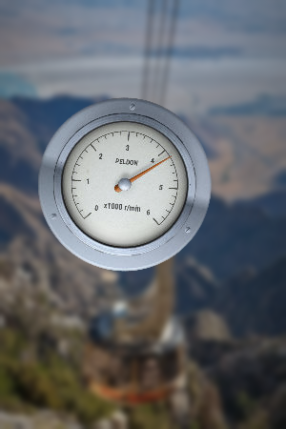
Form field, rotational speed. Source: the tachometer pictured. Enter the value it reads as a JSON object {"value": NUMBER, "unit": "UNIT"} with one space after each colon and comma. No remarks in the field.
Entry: {"value": 4200, "unit": "rpm"}
